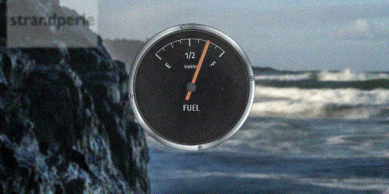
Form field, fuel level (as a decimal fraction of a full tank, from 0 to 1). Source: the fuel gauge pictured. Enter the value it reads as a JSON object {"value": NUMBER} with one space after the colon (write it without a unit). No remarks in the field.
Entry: {"value": 0.75}
